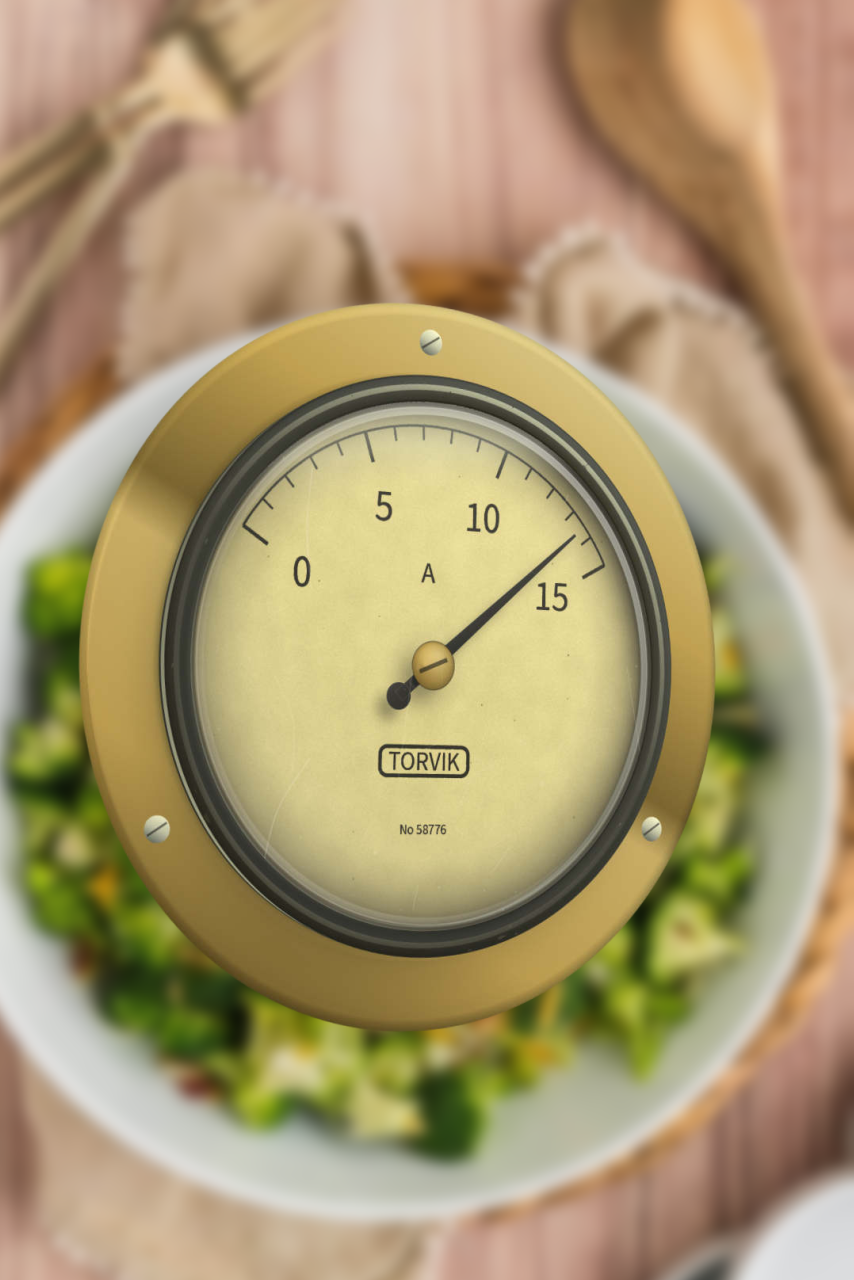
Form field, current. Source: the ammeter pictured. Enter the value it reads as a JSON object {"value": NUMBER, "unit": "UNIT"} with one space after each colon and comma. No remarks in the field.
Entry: {"value": 13.5, "unit": "A"}
